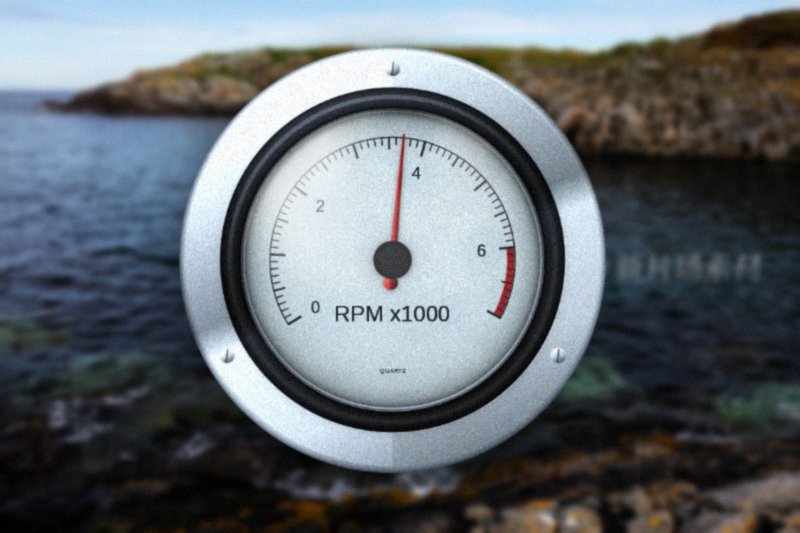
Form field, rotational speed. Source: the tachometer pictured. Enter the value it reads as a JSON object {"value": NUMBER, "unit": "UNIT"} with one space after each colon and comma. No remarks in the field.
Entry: {"value": 3700, "unit": "rpm"}
